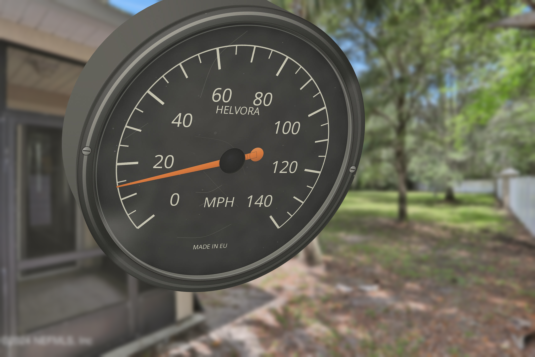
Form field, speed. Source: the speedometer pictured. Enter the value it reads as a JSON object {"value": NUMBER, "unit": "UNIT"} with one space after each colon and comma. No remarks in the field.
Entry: {"value": 15, "unit": "mph"}
